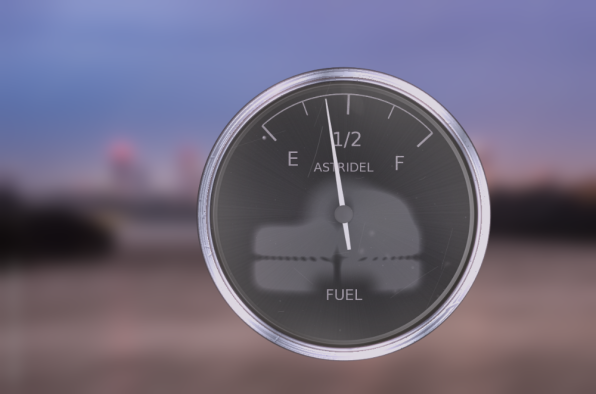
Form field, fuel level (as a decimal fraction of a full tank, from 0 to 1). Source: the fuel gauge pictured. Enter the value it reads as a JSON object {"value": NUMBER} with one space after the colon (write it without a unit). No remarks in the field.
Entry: {"value": 0.375}
